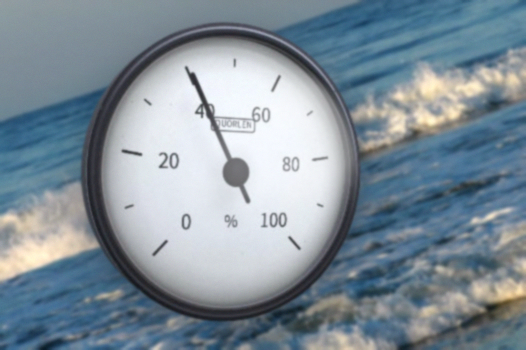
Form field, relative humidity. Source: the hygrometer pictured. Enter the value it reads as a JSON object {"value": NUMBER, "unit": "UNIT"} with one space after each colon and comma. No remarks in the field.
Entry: {"value": 40, "unit": "%"}
